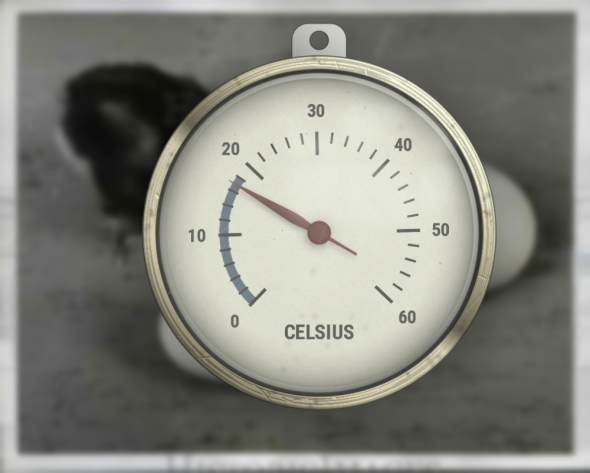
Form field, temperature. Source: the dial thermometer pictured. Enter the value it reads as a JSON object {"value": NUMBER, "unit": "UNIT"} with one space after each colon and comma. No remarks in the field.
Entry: {"value": 17, "unit": "°C"}
